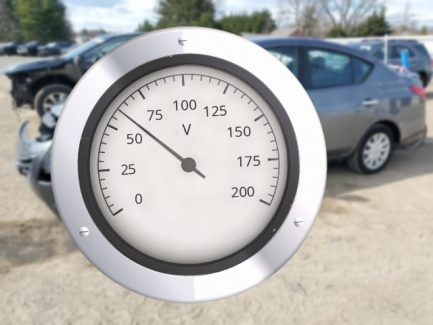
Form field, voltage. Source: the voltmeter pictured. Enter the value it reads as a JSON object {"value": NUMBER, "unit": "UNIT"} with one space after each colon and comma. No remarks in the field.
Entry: {"value": 60, "unit": "V"}
